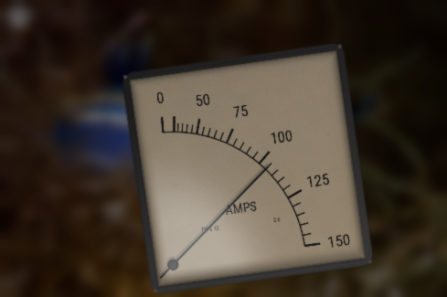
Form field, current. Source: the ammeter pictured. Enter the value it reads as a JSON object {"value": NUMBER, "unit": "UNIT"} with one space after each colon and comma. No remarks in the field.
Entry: {"value": 105, "unit": "A"}
